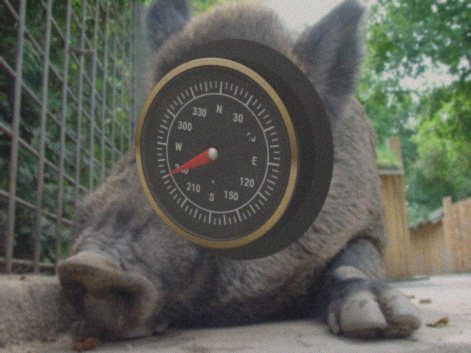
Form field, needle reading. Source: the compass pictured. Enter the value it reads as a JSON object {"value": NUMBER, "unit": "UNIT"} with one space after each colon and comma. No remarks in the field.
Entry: {"value": 240, "unit": "°"}
